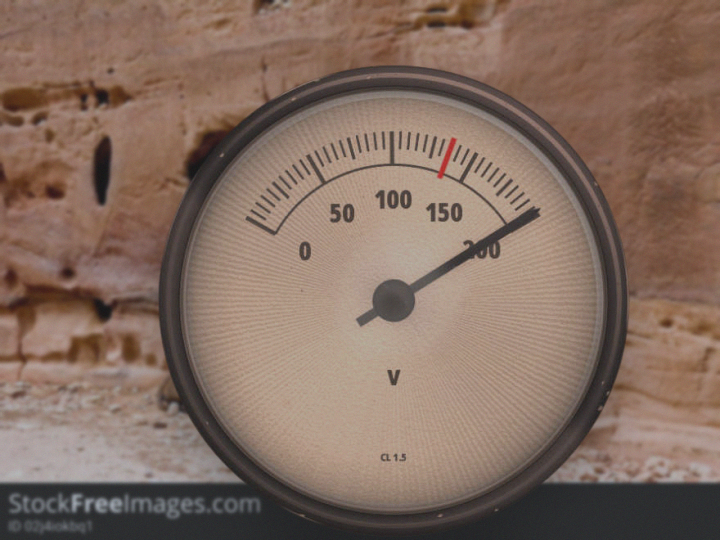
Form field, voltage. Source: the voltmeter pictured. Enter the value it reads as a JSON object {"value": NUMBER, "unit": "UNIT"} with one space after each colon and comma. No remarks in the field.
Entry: {"value": 197.5, "unit": "V"}
